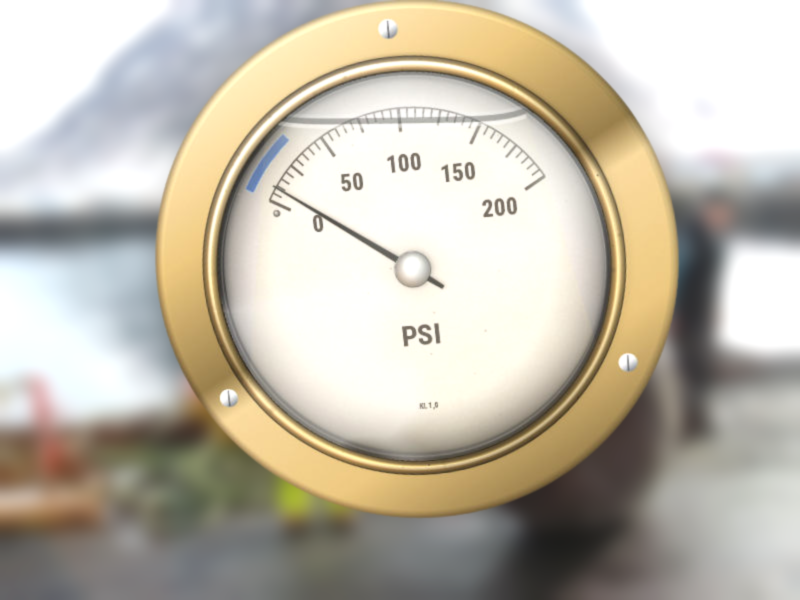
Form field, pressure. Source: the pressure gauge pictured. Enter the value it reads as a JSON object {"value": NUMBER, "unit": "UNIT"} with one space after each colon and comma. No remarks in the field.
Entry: {"value": 10, "unit": "psi"}
